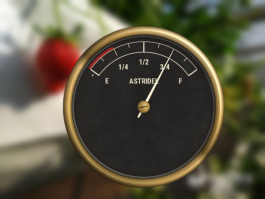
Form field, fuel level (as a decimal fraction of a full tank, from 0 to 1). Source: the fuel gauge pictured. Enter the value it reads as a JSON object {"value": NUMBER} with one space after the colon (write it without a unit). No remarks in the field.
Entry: {"value": 0.75}
